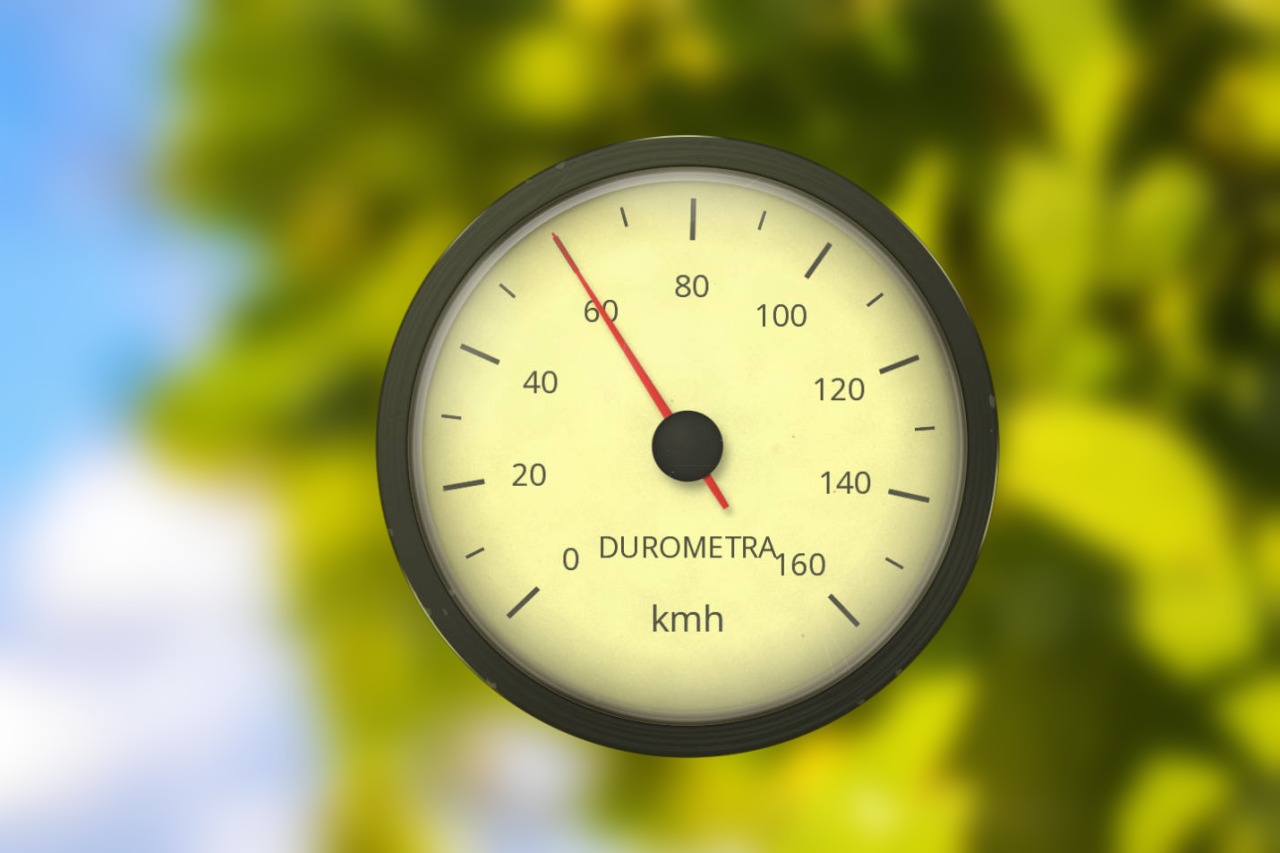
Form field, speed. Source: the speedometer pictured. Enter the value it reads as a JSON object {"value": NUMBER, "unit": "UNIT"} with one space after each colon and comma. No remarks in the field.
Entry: {"value": 60, "unit": "km/h"}
